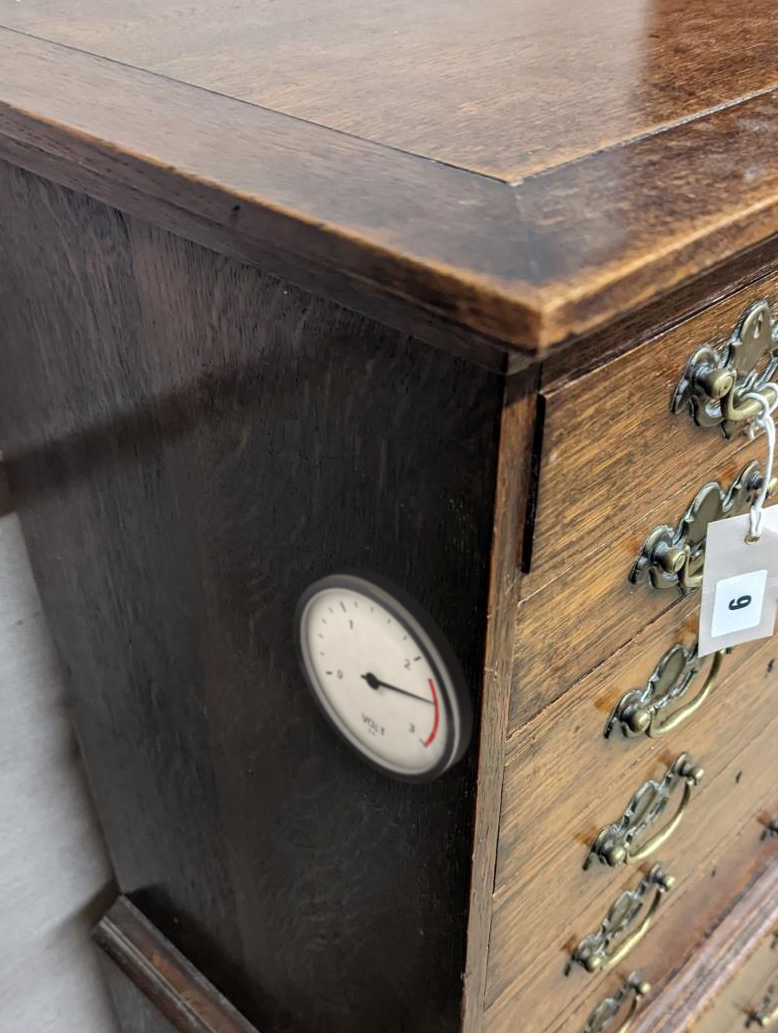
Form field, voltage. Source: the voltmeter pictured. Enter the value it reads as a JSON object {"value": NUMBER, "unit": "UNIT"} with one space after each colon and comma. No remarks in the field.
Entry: {"value": 2.4, "unit": "V"}
